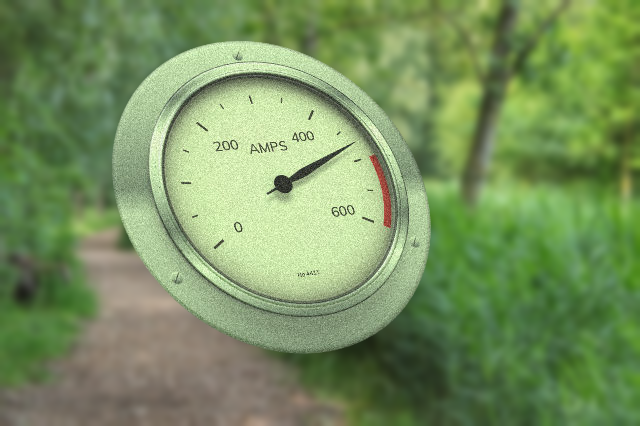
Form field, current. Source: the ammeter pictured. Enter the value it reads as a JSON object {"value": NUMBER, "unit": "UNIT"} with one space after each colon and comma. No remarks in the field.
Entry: {"value": 475, "unit": "A"}
